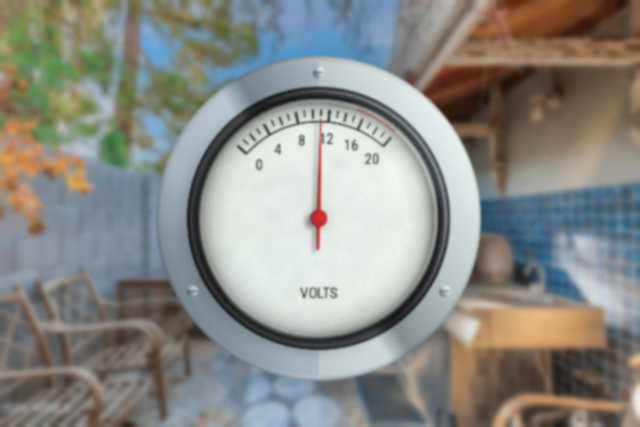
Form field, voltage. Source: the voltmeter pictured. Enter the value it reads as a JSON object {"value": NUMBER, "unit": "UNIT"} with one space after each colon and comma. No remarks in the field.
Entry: {"value": 11, "unit": "V"}
